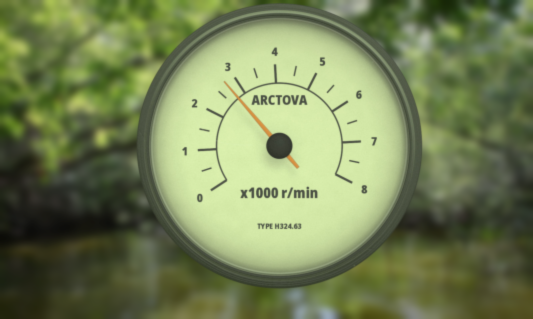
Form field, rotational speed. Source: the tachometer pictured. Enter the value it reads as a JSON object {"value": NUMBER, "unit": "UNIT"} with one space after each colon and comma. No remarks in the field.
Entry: {"value": 2750, "unit": "rpm"}
